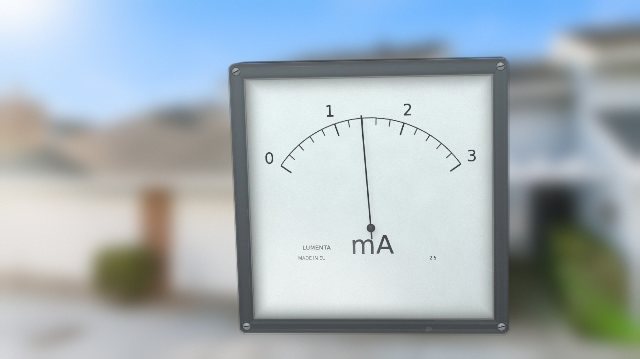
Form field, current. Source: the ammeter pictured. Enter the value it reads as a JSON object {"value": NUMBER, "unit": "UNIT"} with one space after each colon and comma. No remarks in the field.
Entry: {"value": 1.4, "unit": "mA"}
